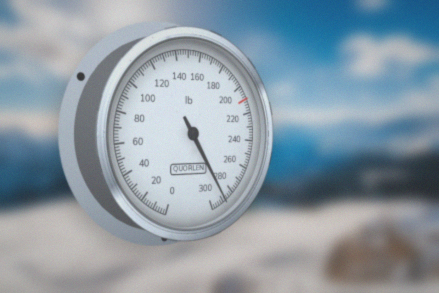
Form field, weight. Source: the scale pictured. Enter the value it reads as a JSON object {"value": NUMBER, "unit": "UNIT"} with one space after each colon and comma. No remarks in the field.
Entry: {"value": 290, "unit": "lb"}
